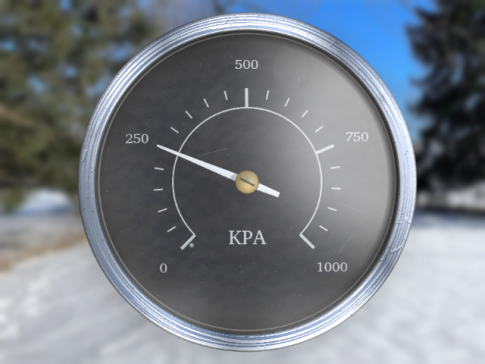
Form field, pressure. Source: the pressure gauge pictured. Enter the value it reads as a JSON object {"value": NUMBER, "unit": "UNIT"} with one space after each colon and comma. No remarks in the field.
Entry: {"value": 250, "unit": "kPa"}
